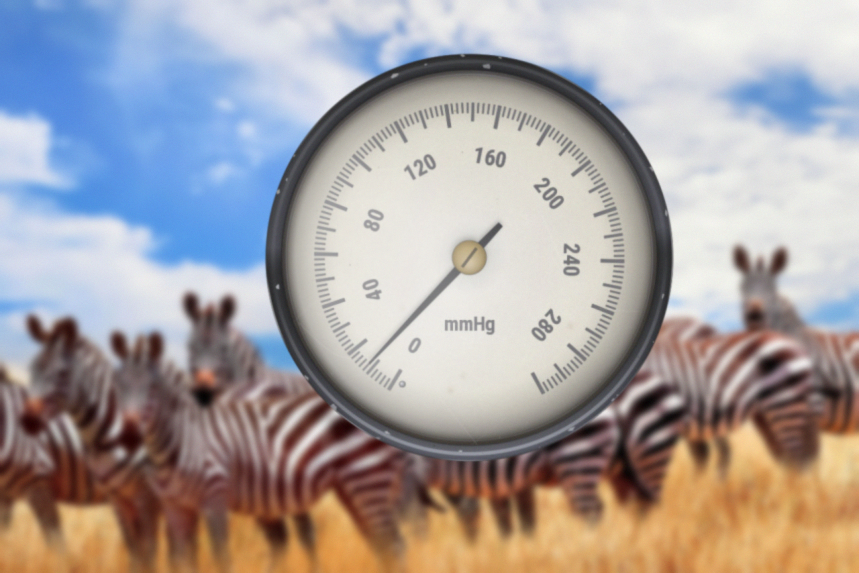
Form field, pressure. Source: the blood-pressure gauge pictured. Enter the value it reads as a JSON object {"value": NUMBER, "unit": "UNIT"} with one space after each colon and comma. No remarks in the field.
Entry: {"value": 12, "unit": "mmHg"}
